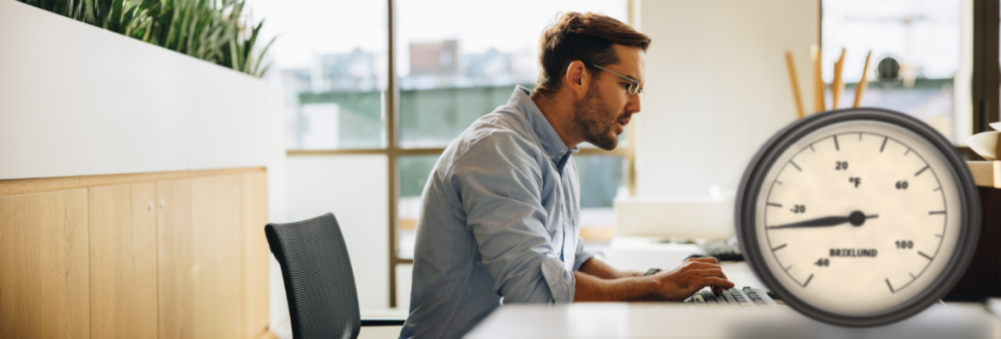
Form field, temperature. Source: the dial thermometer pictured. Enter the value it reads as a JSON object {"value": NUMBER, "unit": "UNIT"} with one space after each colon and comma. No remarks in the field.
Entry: {"value": -30, "unit": "°F"}
